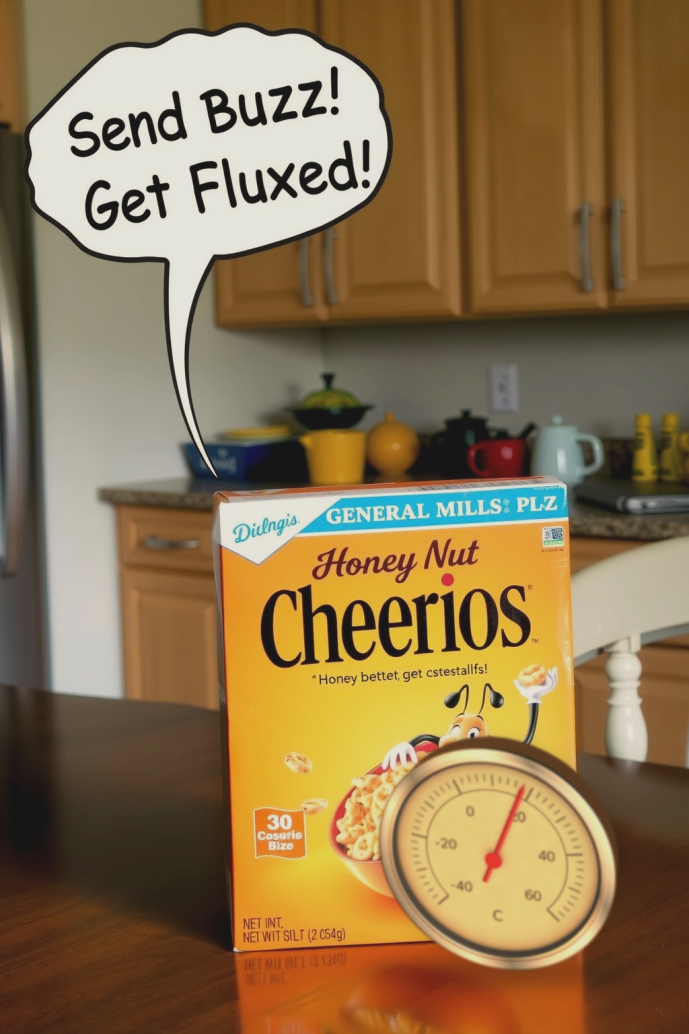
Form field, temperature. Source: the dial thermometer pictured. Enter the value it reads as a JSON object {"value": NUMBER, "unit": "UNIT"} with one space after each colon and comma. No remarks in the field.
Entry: {"value": 18, "unit": "°C"}
